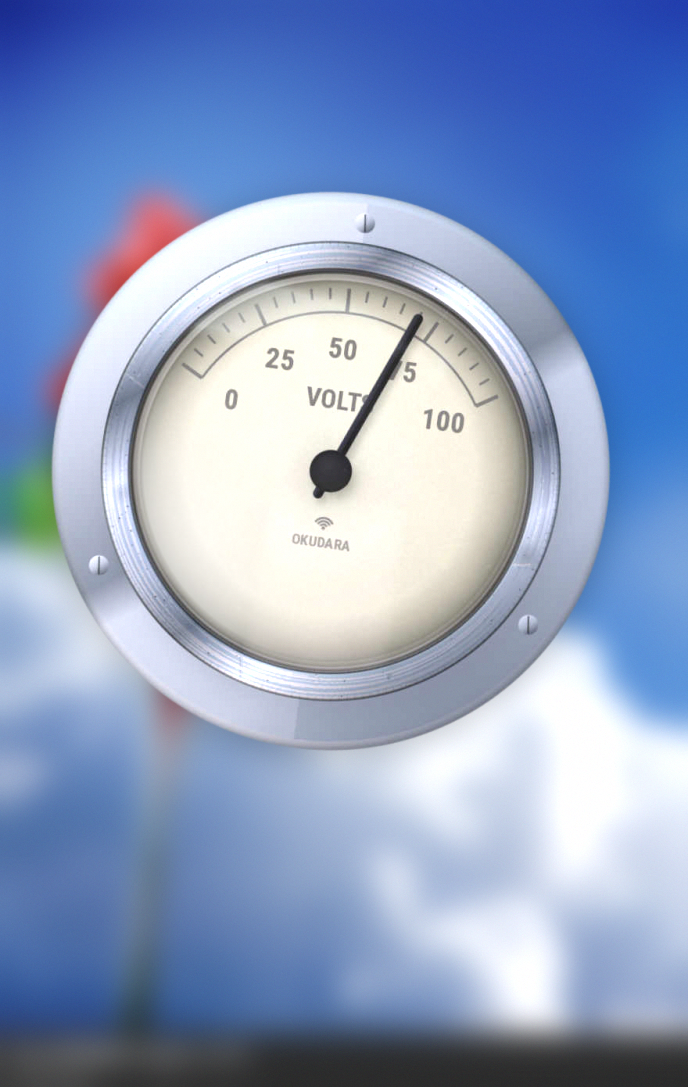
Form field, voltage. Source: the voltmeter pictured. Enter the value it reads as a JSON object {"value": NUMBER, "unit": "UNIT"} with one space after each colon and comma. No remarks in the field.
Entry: {"value": 70, "unit": "V"}
